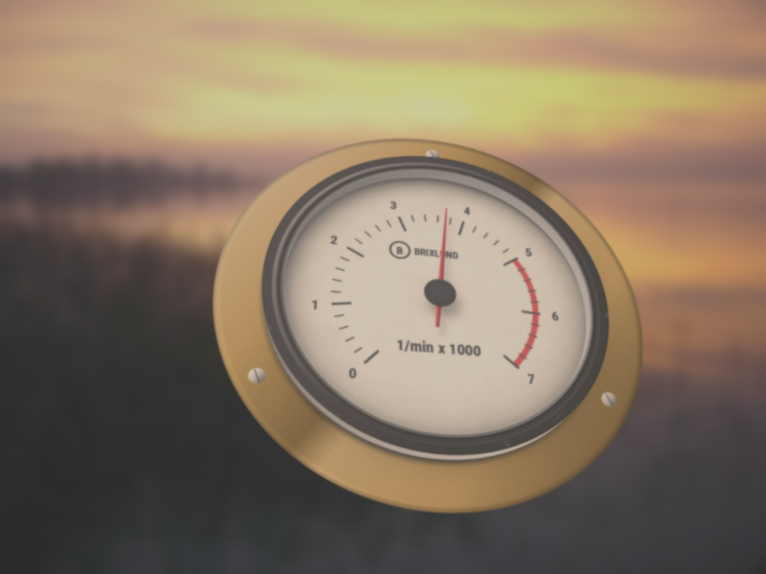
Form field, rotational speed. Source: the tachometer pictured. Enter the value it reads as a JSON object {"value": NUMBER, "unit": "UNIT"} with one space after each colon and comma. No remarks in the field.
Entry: {"value": 3700, "unit": "rpm"}
